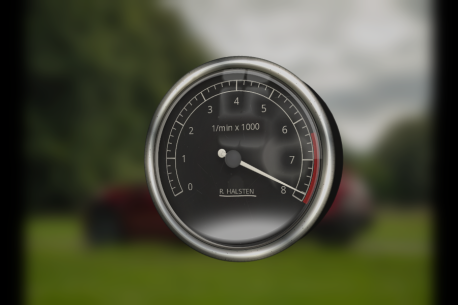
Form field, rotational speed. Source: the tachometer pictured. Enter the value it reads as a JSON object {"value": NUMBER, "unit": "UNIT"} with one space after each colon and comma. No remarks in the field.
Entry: {"value": 7800, "unit": "rpm"}
